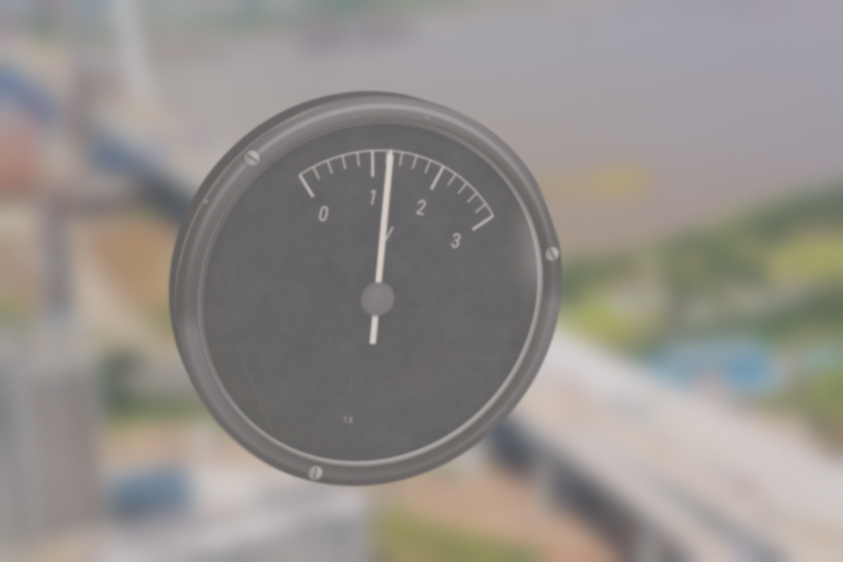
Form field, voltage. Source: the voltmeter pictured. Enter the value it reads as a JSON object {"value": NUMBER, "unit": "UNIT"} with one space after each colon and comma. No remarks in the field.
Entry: {"value": 1.2, "unit": "V"}
